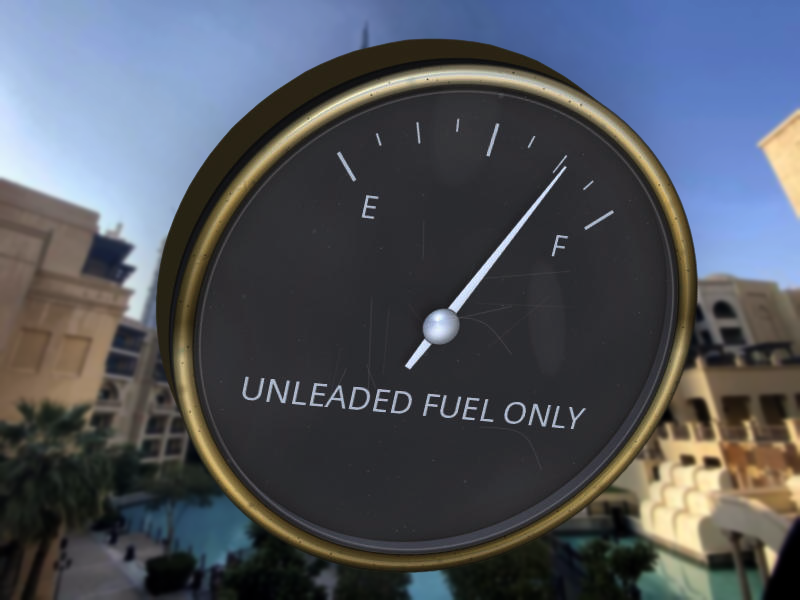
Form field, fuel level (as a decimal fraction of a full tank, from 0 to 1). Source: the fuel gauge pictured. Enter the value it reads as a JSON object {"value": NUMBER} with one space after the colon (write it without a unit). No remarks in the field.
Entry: {"value": 0.75}
